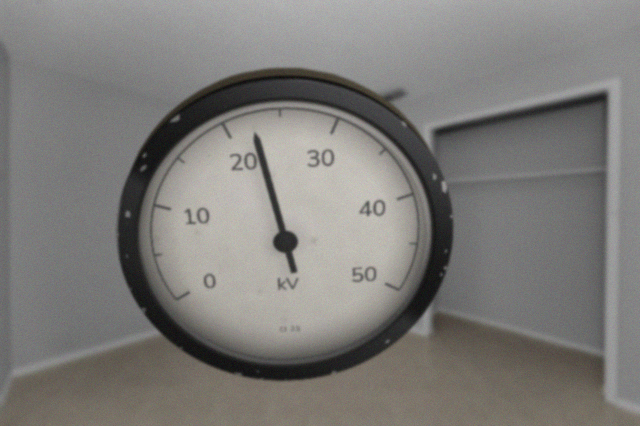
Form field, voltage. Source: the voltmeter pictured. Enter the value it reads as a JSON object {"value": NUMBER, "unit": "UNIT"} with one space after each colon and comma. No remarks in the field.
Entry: {"value": 22.5, "unit": "kV"}
